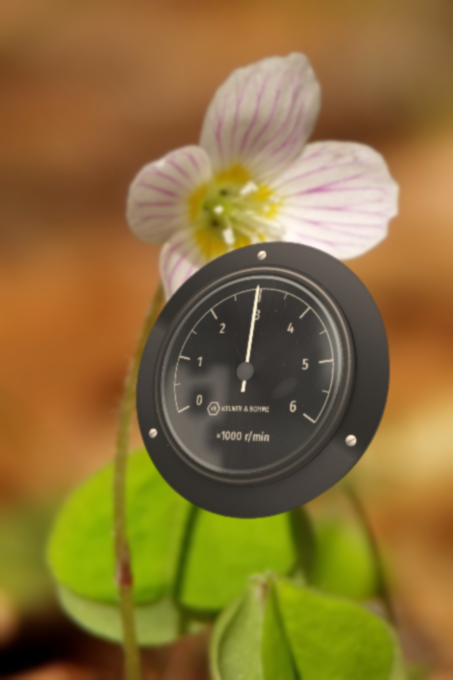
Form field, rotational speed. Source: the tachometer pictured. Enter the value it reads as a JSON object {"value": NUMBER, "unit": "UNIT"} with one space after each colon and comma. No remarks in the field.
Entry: {"value": 3000, "unit": "rpm"}
